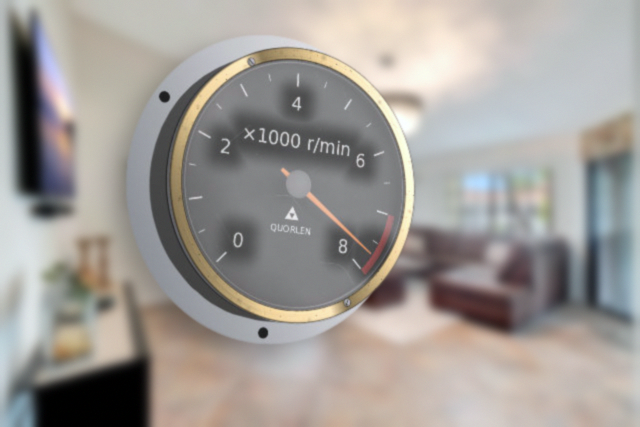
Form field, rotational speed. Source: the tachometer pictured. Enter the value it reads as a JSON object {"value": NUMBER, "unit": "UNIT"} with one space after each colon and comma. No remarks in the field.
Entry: {"value": 7750, "unit": "rpm"}
